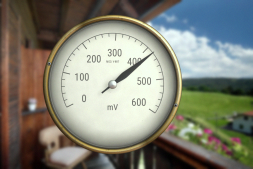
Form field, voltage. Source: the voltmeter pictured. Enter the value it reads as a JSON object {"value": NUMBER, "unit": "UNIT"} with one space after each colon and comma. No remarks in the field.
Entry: {"value": 420, "unit": "mV"}
